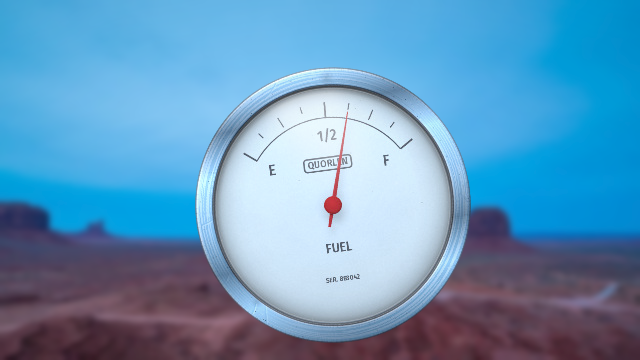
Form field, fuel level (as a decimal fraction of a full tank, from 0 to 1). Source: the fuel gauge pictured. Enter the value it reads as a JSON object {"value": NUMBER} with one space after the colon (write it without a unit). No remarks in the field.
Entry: {"value": 0.625}
